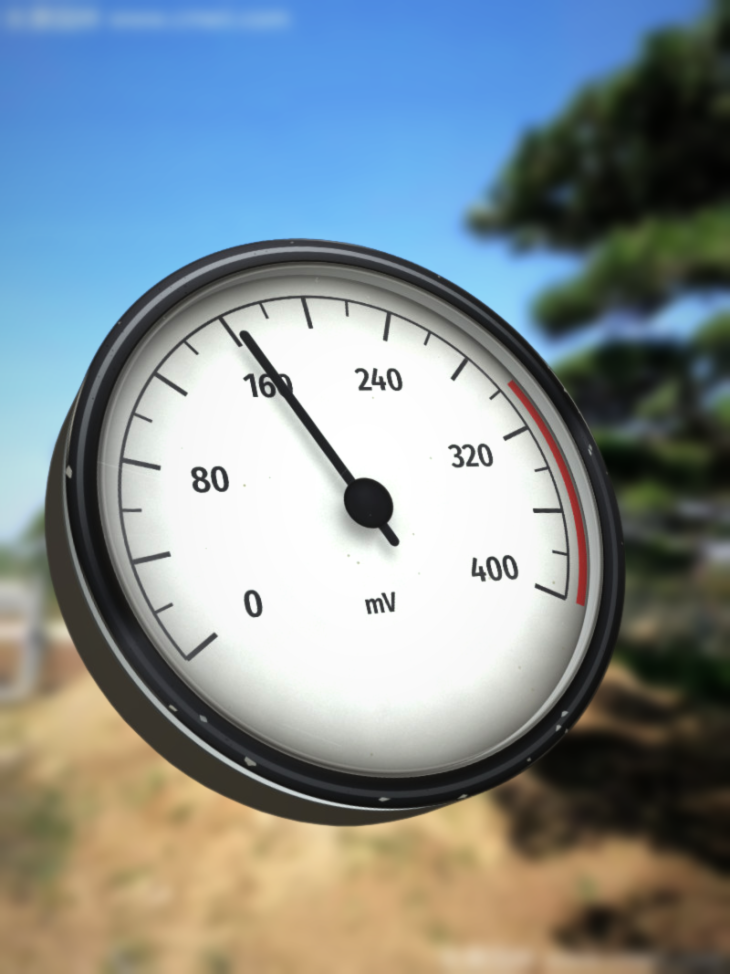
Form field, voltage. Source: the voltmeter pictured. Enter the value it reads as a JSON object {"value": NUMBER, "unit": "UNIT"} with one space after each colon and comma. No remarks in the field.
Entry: {"value": 160, "unit": "mV"}
